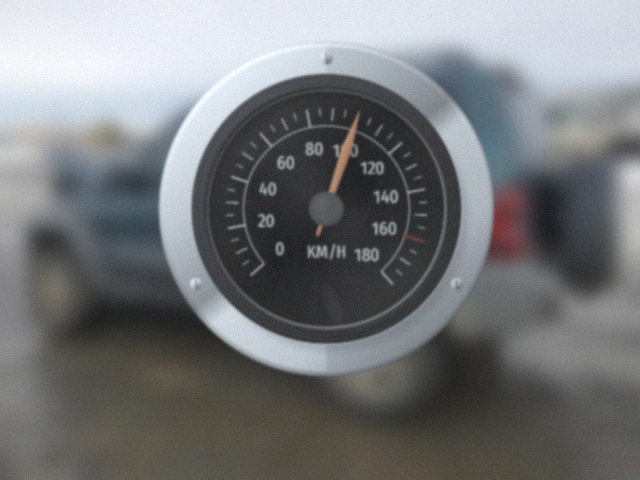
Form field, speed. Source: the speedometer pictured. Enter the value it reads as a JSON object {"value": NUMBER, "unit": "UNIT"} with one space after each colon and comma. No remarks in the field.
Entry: {"value": 100, "unit": "km/h"}
